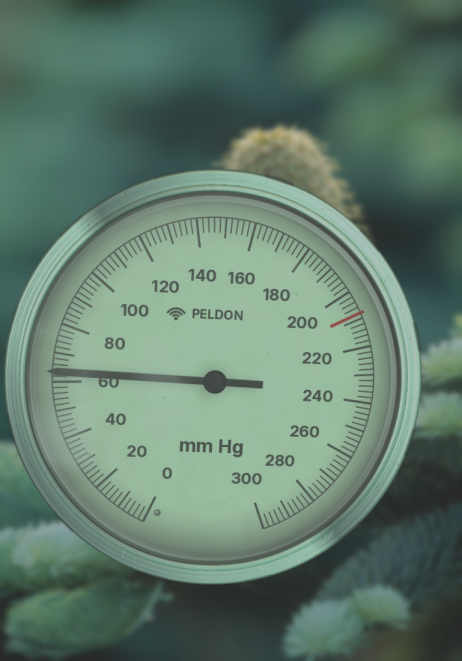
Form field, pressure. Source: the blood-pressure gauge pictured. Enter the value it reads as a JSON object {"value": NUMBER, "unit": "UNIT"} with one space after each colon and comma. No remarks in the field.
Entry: {"value": 64, "unit": "mmHg"}
